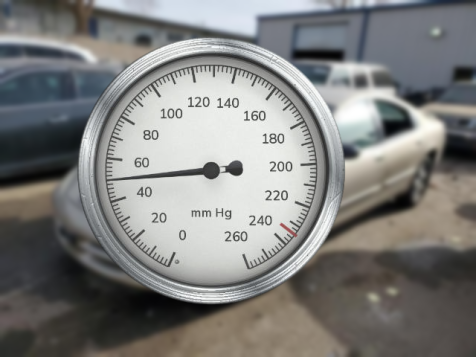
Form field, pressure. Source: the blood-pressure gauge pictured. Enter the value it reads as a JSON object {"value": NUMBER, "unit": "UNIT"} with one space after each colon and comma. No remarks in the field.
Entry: {"value": 50, "unit": "mmHg"}
